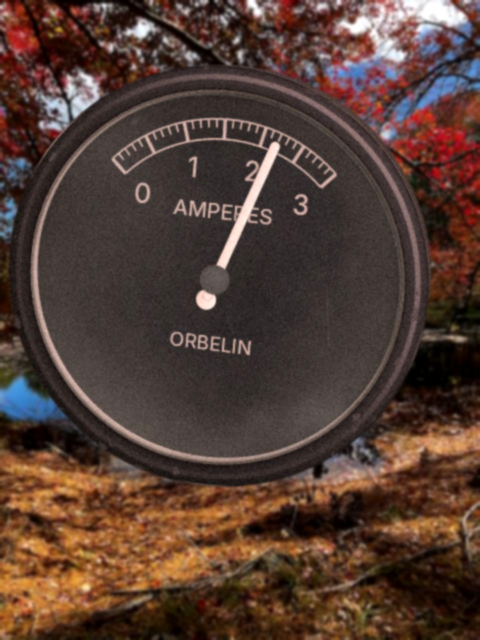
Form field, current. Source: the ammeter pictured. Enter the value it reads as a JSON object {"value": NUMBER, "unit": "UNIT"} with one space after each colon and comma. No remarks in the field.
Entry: {"value": 2.2, "unit": "A"}
